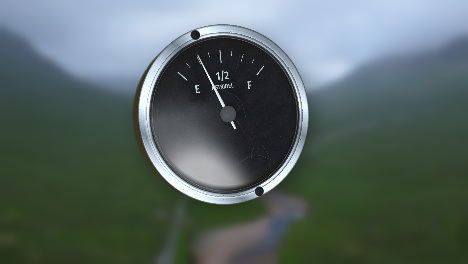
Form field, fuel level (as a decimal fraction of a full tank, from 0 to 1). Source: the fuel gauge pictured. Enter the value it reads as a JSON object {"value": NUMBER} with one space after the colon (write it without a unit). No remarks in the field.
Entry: {"value": 0.25}
